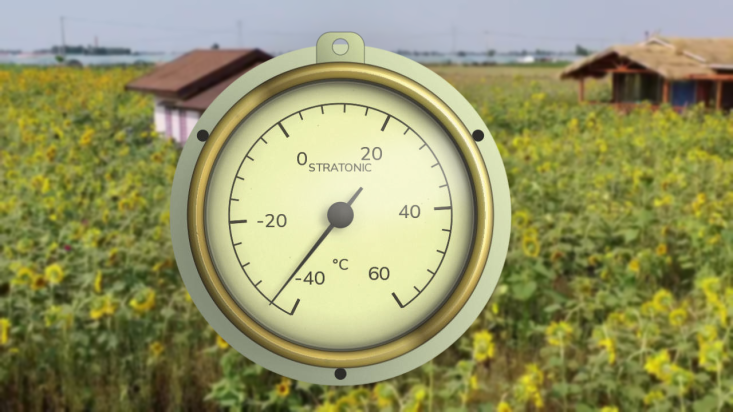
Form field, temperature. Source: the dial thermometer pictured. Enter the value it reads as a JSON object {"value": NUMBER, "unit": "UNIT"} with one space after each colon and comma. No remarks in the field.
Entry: {"value": -36, "unit": "°C"}
